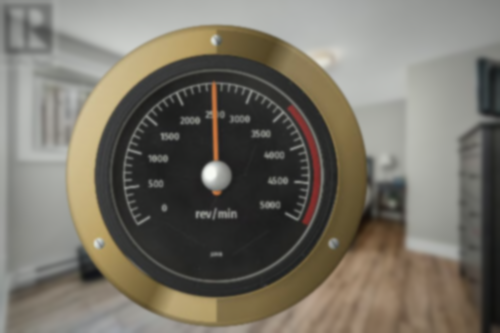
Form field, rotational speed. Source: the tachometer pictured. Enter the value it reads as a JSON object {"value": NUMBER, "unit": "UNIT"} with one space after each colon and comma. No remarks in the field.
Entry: {"value": 2500, "unit": "rpm"}
